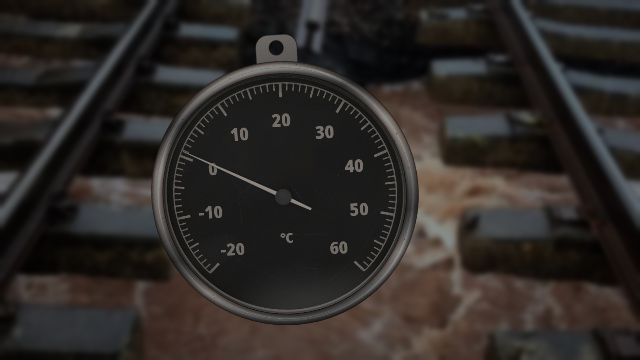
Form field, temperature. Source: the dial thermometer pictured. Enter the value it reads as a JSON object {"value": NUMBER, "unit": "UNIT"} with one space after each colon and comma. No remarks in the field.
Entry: {"value": 1, "unit": "°C"}
